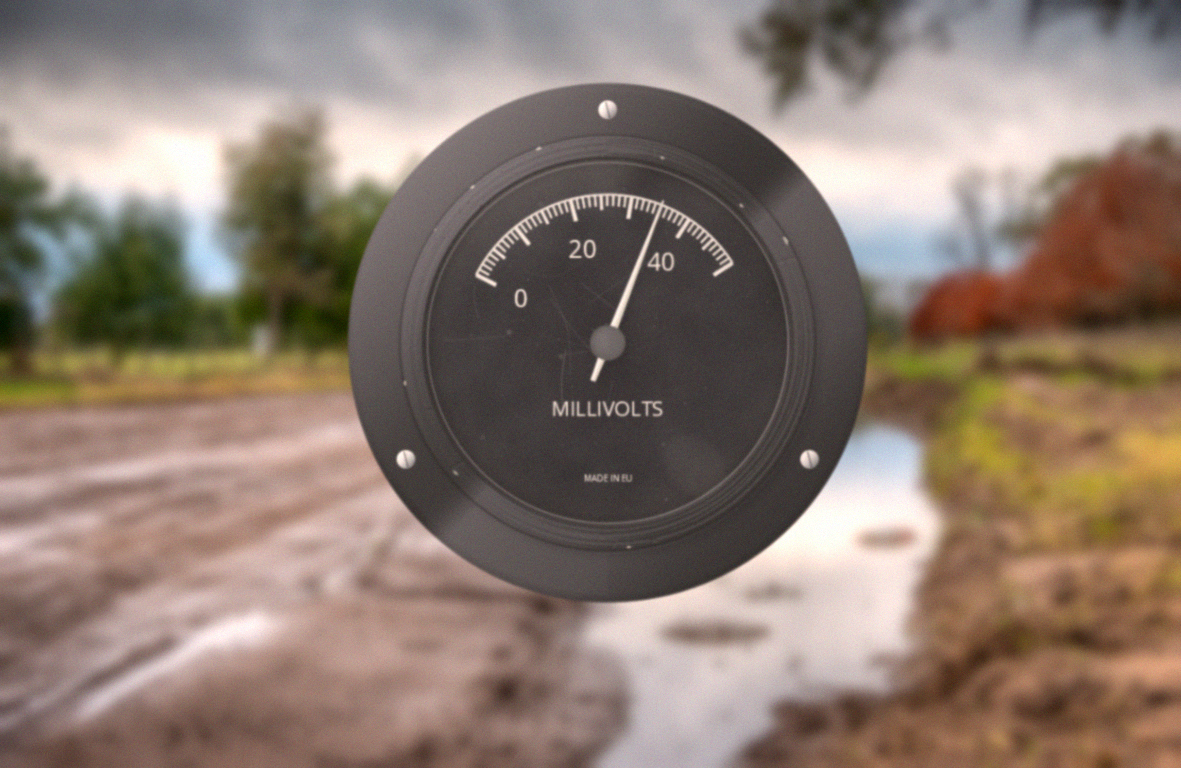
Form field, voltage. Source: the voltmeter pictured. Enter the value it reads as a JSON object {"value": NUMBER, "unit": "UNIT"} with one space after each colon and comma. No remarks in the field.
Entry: {"value": 35, "unit": "mV"}
